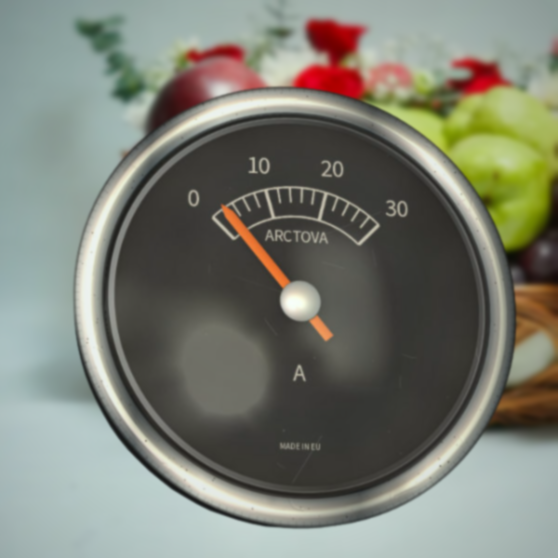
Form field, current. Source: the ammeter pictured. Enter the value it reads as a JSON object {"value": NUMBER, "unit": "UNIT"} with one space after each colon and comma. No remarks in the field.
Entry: {"value": 2, "unit": "A"}
